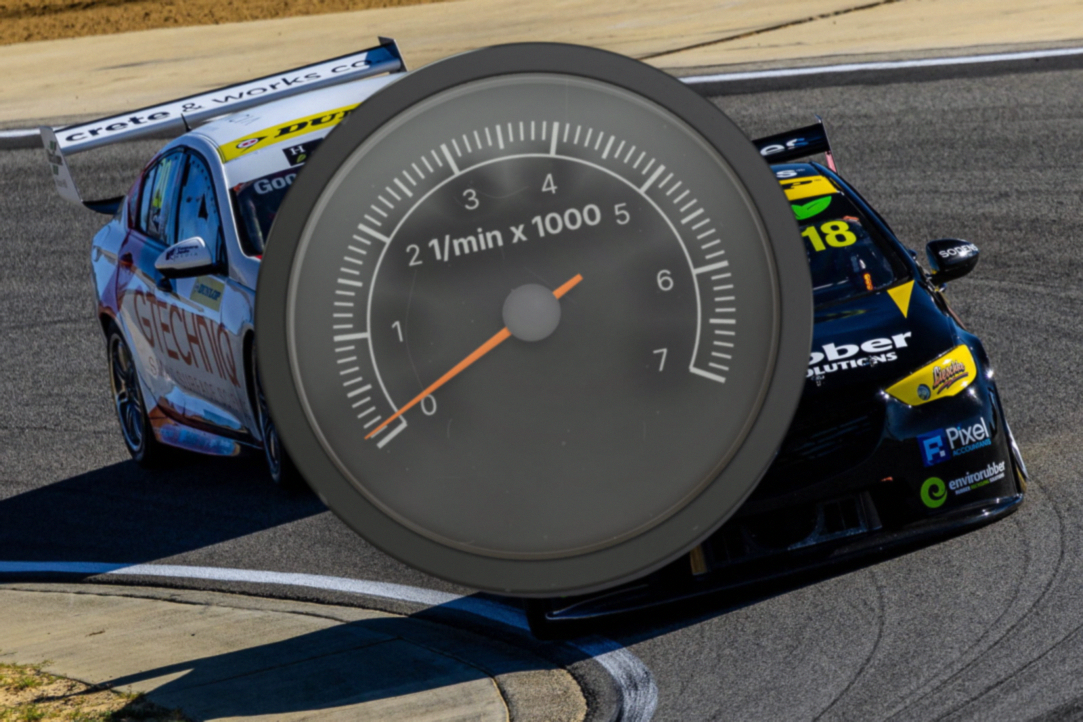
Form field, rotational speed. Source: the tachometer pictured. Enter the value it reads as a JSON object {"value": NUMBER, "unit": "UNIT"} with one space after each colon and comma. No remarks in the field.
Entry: {"value": 100, "unit": "rpm"}
